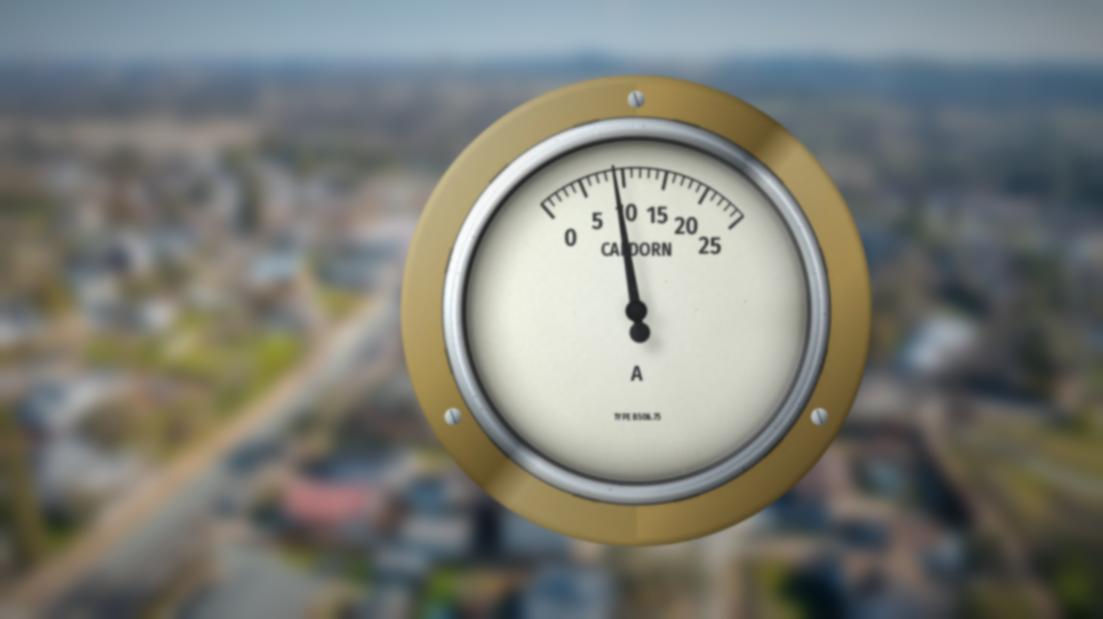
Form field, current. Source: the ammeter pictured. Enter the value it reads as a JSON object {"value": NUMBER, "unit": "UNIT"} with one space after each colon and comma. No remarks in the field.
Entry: {"value": 9, "unit": "A"}
